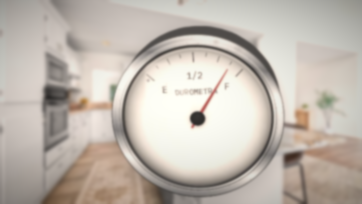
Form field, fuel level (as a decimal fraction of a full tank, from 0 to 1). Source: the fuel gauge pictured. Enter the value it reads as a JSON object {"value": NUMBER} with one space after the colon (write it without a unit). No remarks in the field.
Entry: {"value": 0.875}
